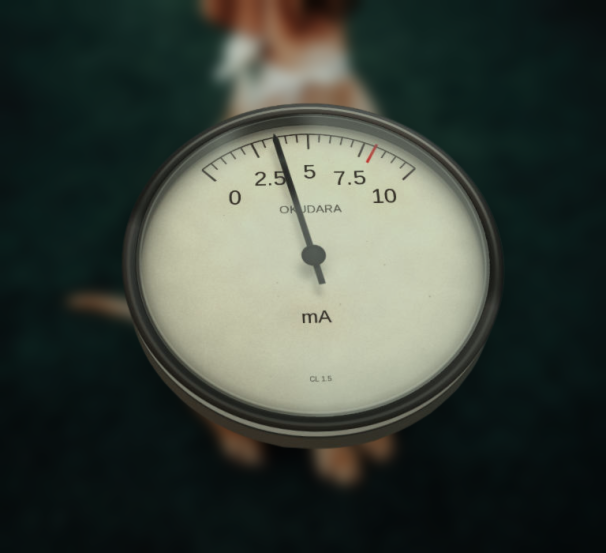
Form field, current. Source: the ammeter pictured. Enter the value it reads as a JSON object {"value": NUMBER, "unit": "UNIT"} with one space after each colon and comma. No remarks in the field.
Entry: {"value": 3.5, "unit": "mA"}
